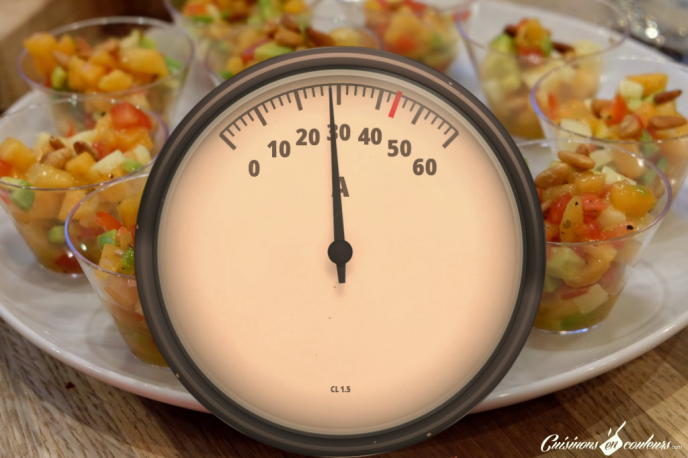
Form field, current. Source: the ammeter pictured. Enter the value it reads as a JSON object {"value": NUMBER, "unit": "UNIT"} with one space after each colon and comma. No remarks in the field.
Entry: {"value": 28, "unit": "A"}
